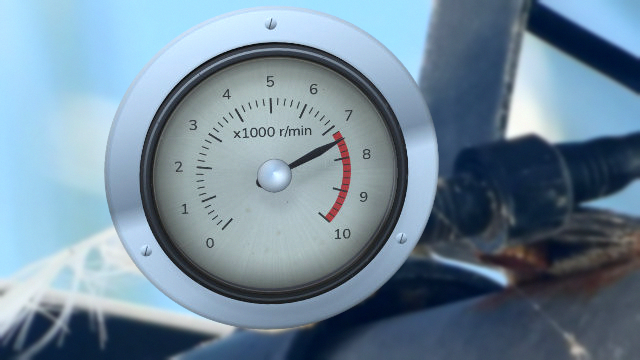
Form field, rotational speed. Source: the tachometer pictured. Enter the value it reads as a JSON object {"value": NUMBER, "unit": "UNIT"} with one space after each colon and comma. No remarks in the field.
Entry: {"value": 7400, "unit": "rpm"}
